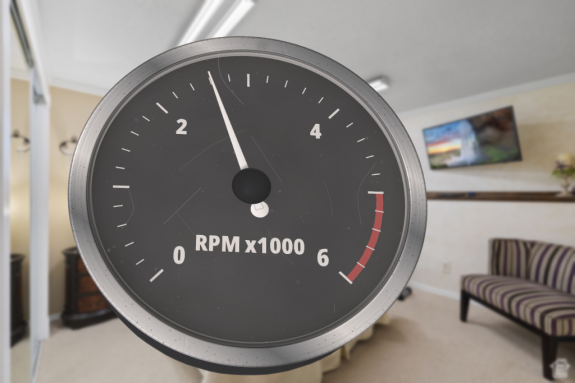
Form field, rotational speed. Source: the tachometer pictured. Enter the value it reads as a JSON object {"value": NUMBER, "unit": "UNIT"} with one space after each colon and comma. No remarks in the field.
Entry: {"value": 2600, "unit": "rpm"}
